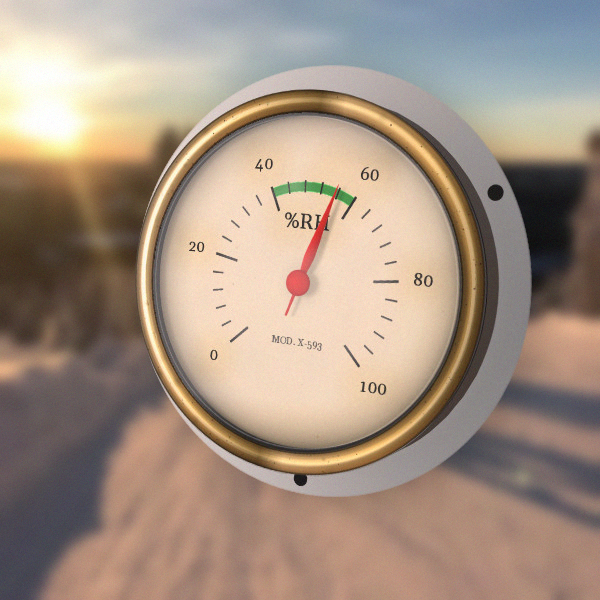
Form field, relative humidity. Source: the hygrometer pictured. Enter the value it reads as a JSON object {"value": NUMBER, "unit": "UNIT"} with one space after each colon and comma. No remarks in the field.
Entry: {"value": 56, "unit": "%"}
